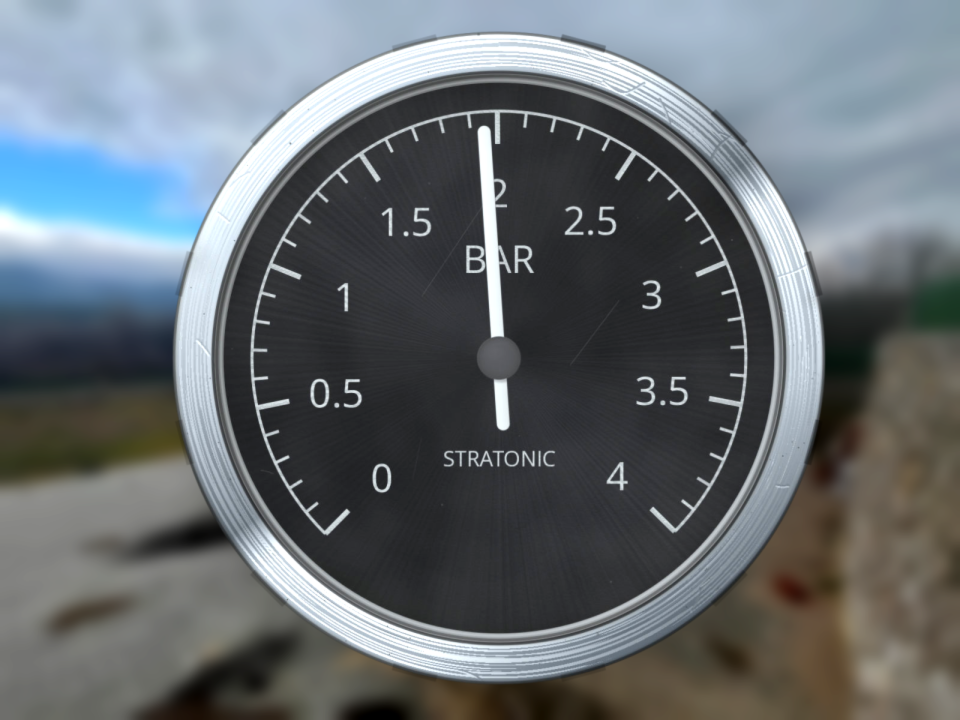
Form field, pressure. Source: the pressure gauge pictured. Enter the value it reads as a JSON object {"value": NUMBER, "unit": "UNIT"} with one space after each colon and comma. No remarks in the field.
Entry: {"value": 1.95, "unit": "bar"}
